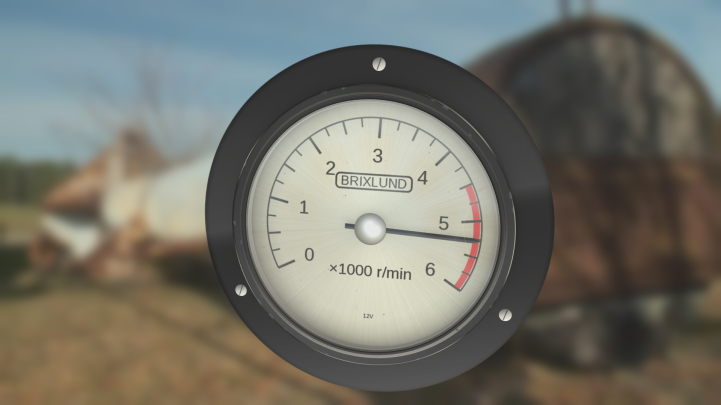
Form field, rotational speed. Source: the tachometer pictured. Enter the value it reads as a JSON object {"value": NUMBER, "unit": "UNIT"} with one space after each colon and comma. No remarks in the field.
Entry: {"value": 5250, "unit": "rpm"}
